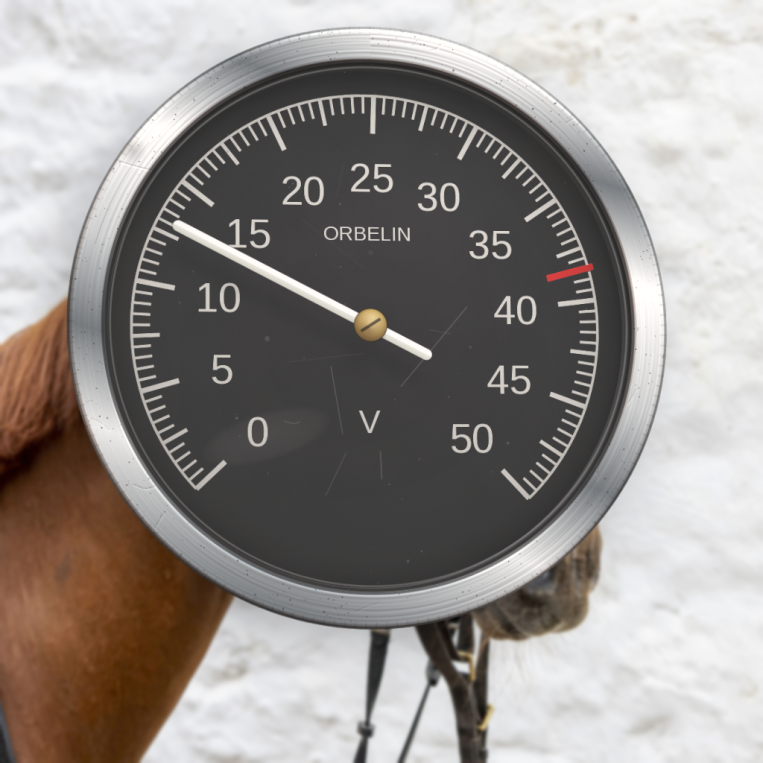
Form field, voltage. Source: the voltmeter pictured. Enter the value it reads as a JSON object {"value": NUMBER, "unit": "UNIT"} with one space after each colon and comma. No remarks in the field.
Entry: {"value": 13, "unit": "V"}
